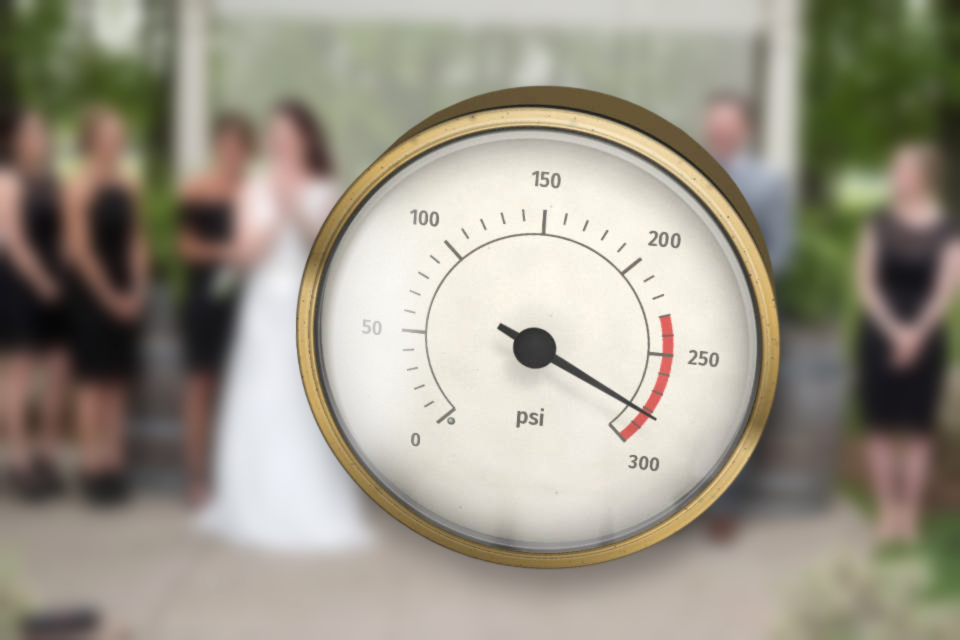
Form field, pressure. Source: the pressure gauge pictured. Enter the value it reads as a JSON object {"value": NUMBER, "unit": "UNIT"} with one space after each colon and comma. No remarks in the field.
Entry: {"value": 280, "unit": "psi"}
